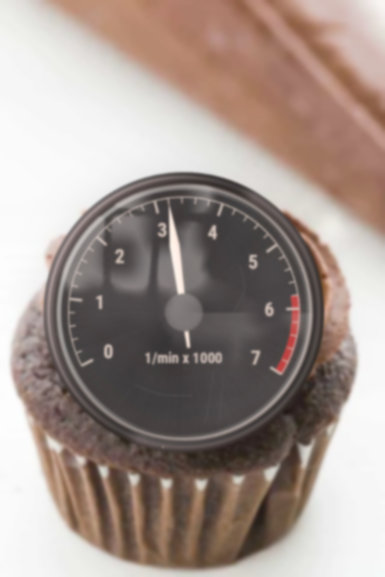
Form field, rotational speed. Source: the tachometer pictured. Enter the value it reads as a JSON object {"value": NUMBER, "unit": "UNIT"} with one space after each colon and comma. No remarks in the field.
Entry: {"value": 3200, "unit": "rpm"}
